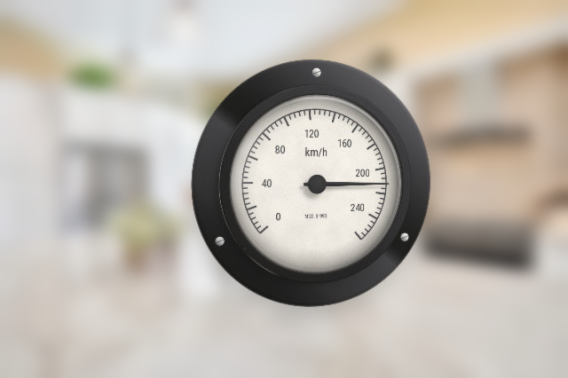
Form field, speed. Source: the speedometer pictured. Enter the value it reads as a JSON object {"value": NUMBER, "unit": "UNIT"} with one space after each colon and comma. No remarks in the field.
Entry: {"value": 212, "unit": "km/h"}
